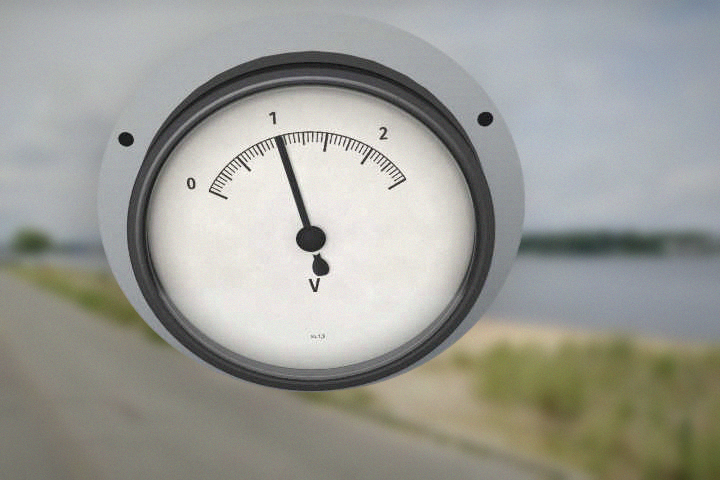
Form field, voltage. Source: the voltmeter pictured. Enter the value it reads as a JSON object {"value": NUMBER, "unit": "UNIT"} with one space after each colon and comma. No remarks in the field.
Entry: {"value": 1, "unit": "V"}
